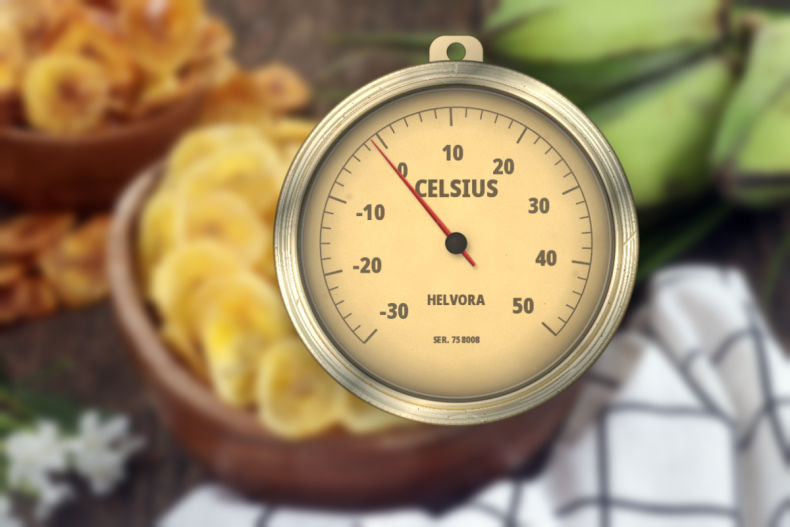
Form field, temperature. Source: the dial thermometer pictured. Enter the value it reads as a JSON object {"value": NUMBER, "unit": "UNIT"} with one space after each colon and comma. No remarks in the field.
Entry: {"value": -1, "unit": "°C"}
